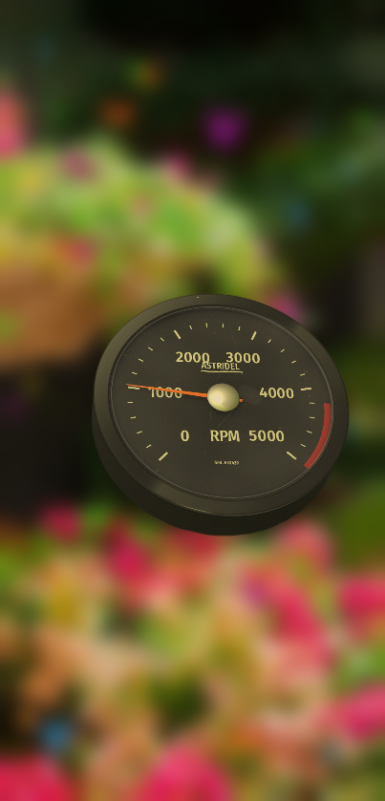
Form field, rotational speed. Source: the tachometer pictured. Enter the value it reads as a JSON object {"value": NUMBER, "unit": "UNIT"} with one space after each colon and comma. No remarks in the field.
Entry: {"value": 1000, "unit": "rpm"}
